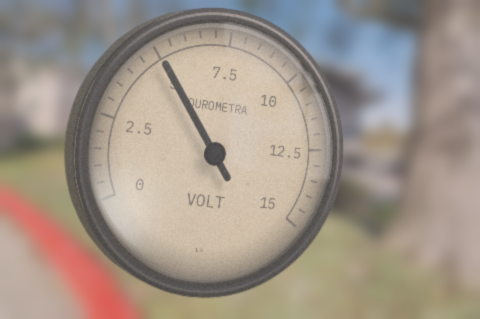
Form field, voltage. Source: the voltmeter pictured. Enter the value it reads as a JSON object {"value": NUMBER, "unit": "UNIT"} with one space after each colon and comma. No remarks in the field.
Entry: {"value": 5, "unit": "V"}
